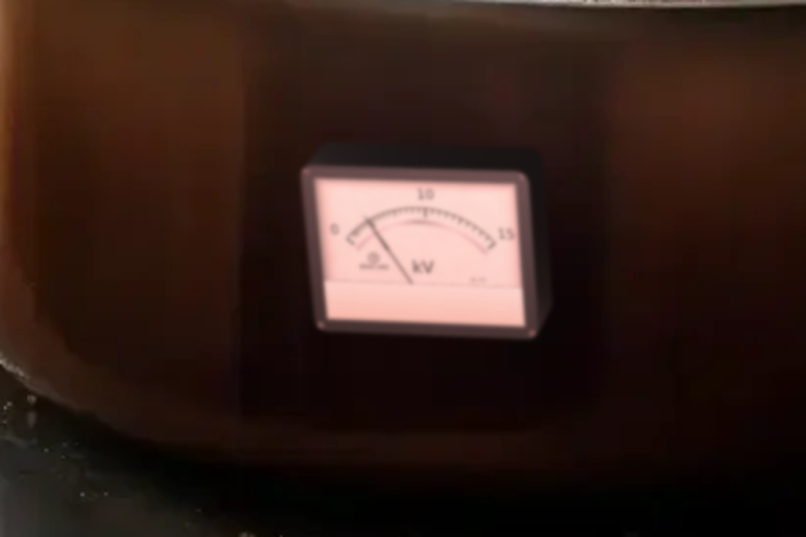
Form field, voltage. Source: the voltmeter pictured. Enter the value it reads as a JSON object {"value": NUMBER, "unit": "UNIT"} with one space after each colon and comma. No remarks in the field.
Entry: {"value": 5, "unit": "kV"}
